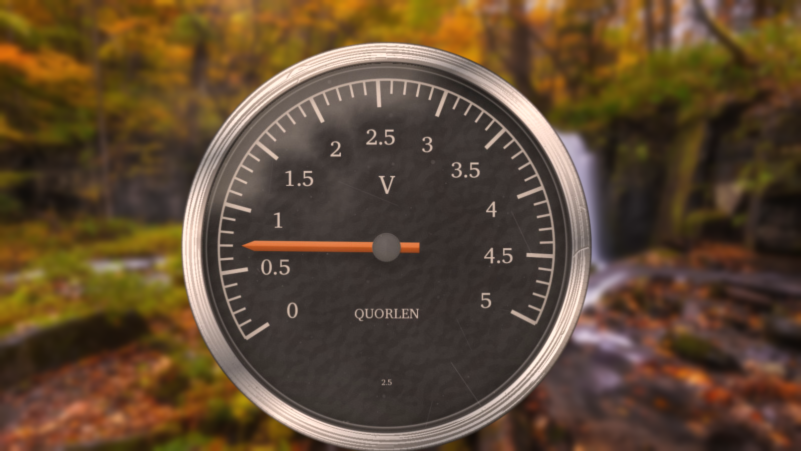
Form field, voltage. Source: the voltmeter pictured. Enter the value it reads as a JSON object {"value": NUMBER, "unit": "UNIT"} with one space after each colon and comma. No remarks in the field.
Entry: {"value": 0.7, "unit": "V"}
